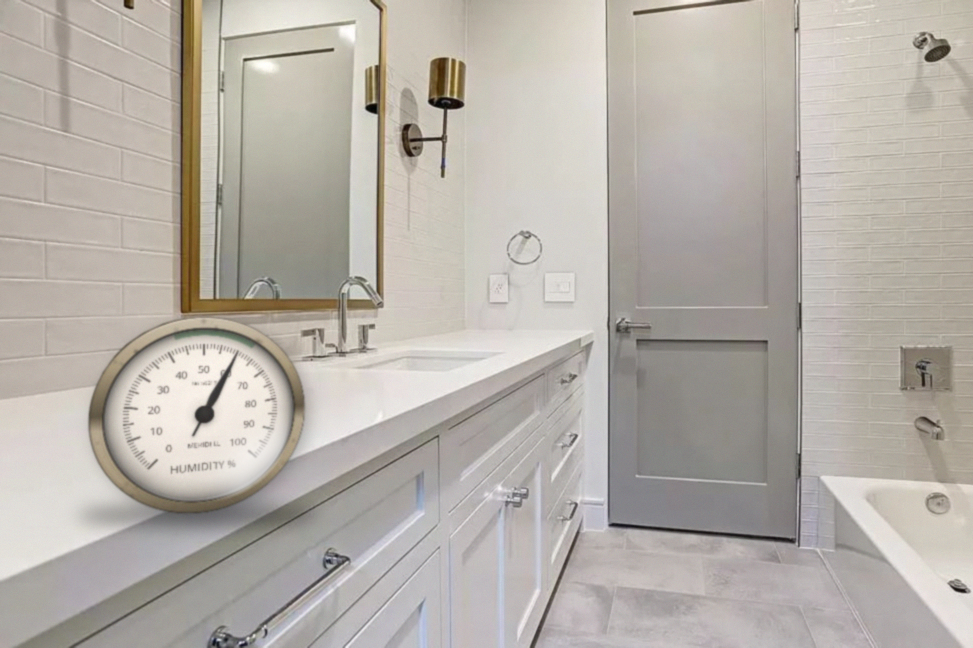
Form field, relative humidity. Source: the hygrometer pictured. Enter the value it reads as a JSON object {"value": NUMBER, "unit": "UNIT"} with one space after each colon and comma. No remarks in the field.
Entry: {"value": 60, "unit": "%"}
